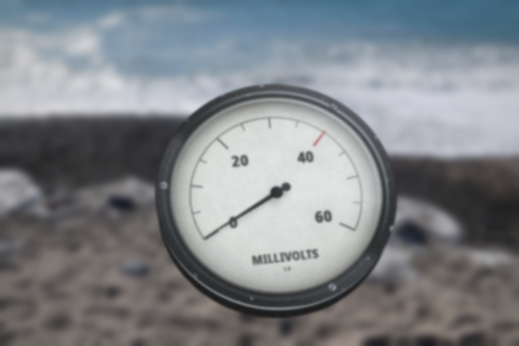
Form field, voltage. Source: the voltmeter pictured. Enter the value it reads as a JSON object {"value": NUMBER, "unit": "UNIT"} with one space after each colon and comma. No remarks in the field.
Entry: {"value": 0, "unit": "mV"}
